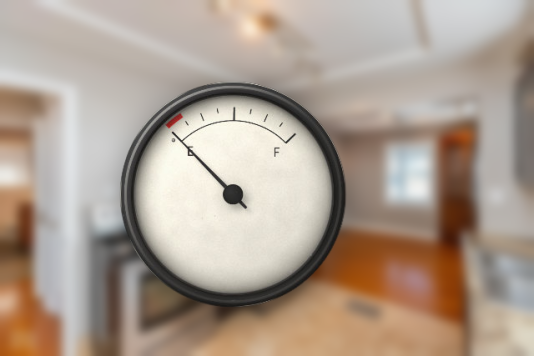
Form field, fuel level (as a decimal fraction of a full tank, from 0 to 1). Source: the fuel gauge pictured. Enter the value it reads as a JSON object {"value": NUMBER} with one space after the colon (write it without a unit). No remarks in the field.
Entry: {"value": 0}
